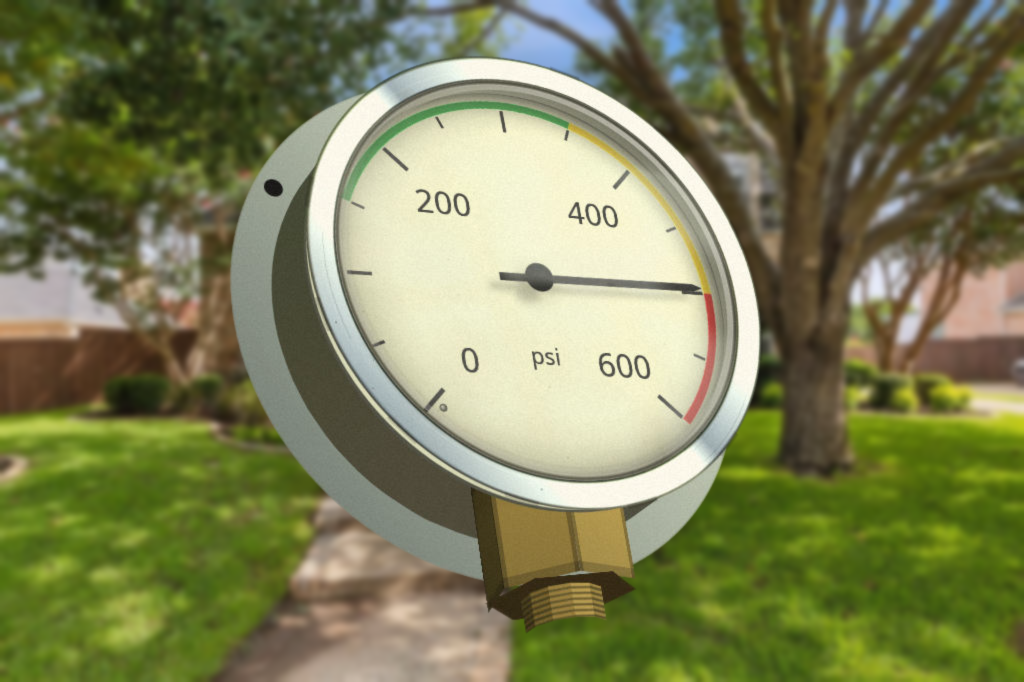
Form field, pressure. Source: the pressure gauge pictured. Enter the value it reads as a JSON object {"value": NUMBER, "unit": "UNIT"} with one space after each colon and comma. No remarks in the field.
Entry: {"value": 500, "unit": "psi"}
